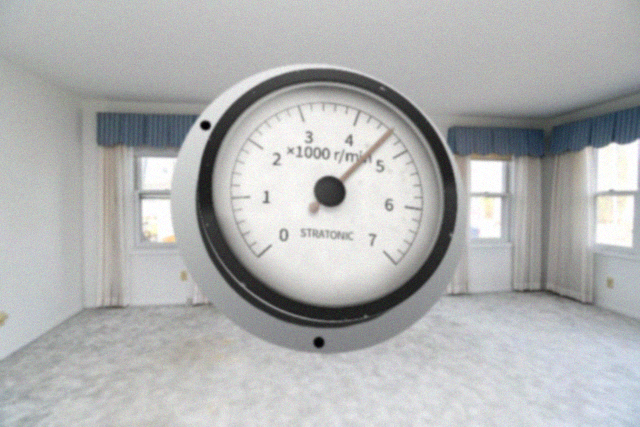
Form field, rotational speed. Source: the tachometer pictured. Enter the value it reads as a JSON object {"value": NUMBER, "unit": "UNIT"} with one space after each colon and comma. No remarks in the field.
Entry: {"value": 4600, "unit": "rpm"}
